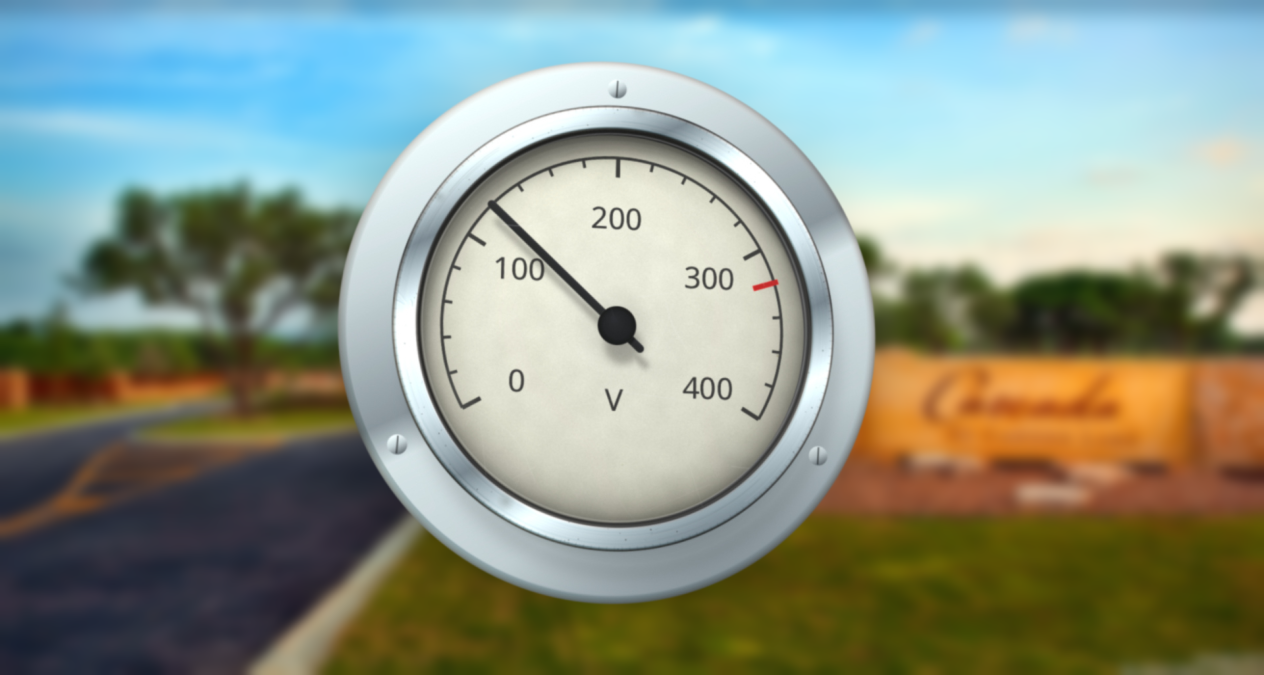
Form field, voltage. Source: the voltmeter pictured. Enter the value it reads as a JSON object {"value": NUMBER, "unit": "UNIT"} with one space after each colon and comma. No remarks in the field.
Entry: {"value": 120, "unit": "V"}
